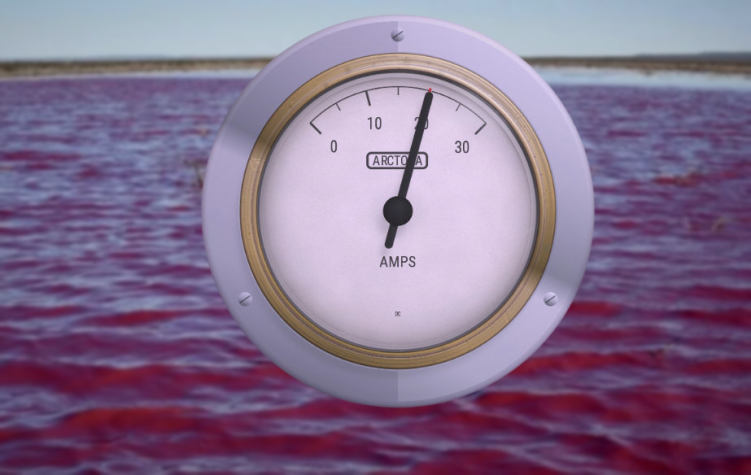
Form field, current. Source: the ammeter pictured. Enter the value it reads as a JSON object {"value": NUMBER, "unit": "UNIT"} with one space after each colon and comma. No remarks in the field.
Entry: {"value": 20, "unit": "A"}
